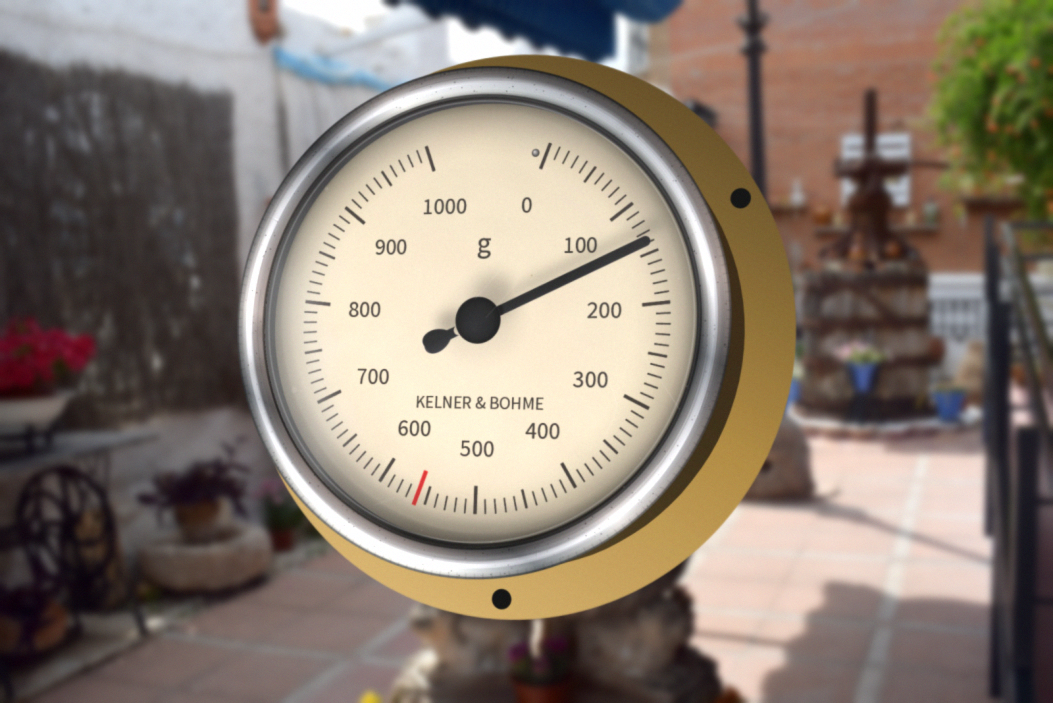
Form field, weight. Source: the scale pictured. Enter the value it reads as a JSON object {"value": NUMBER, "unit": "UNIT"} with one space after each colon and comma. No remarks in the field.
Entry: {"value": 140, "unit": "g"}
